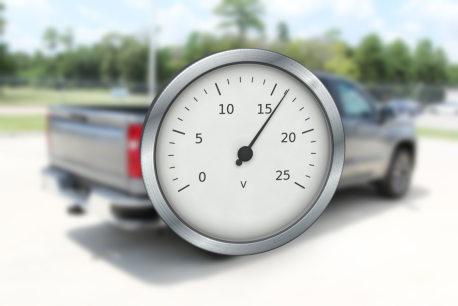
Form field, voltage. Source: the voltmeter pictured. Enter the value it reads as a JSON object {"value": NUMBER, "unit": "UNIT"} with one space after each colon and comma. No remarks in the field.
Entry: {"value": 16, "unit": "V"}
